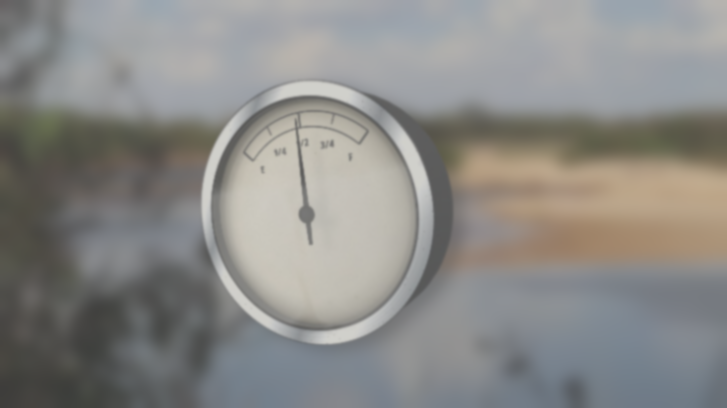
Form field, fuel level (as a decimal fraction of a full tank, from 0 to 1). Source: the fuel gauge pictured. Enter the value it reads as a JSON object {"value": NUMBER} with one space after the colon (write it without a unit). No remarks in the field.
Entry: {"value": 0.5}
